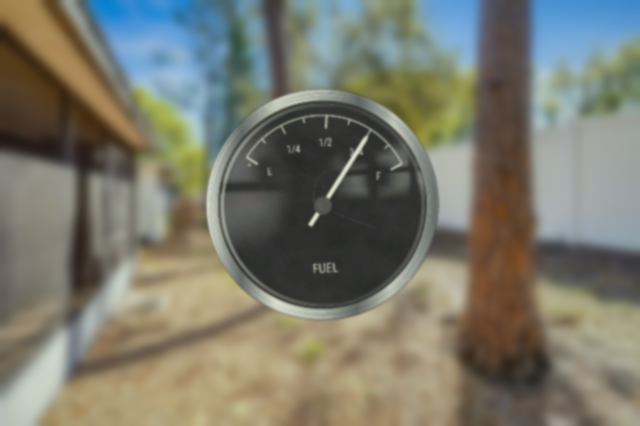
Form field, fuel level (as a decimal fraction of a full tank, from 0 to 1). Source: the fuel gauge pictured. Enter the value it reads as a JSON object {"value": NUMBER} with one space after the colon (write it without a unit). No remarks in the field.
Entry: {"value": 0.75}
